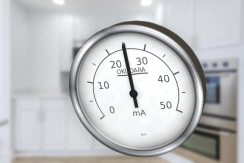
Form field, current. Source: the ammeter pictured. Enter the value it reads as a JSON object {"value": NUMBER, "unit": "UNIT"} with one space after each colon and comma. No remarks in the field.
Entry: {"value": 25, "unit": "mA"}
